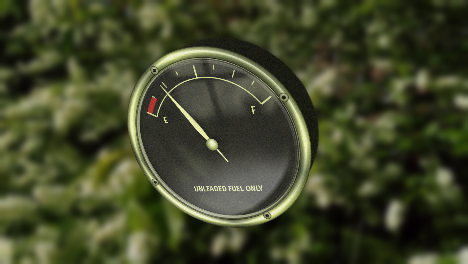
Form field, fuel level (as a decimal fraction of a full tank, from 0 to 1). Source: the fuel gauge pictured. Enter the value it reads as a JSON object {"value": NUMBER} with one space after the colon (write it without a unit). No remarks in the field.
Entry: {"value": 0.25}
